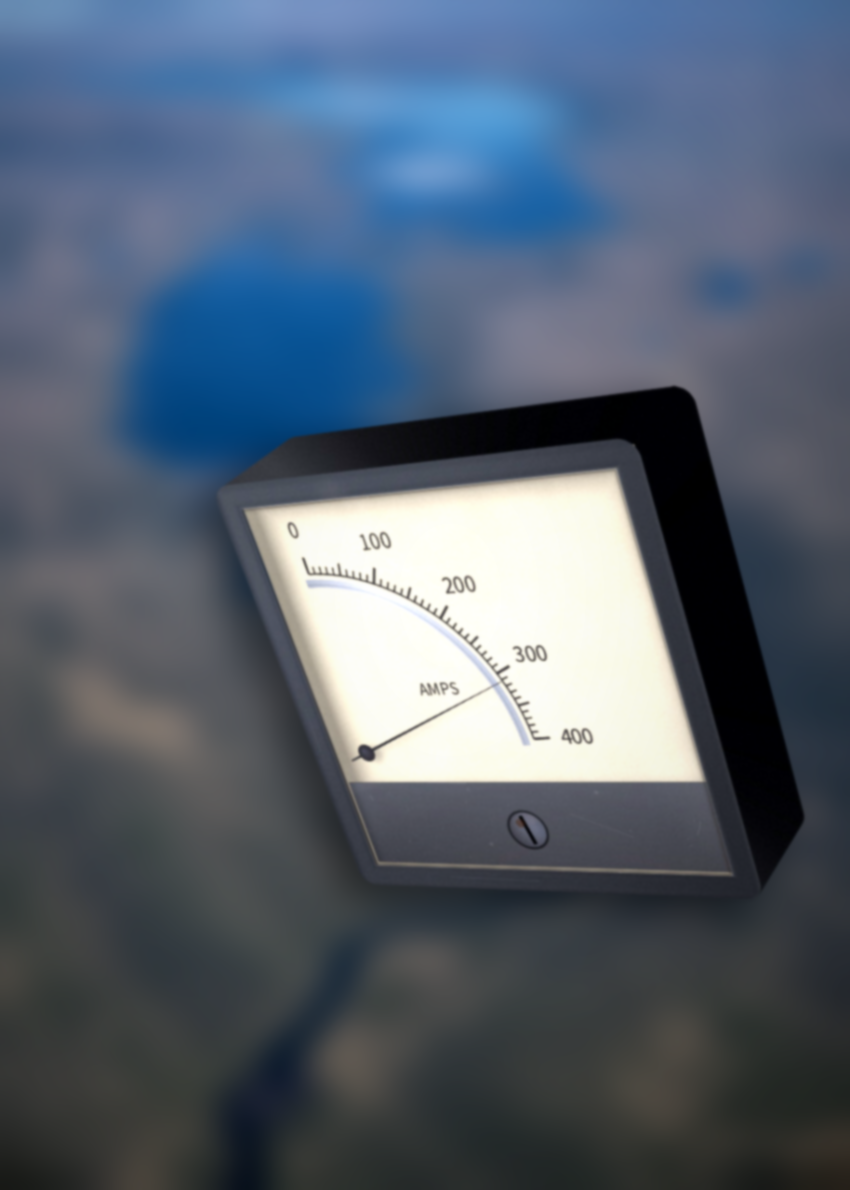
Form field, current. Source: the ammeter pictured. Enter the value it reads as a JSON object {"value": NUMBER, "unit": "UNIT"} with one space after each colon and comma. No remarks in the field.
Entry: {"value": 310, "unit": "A"}
